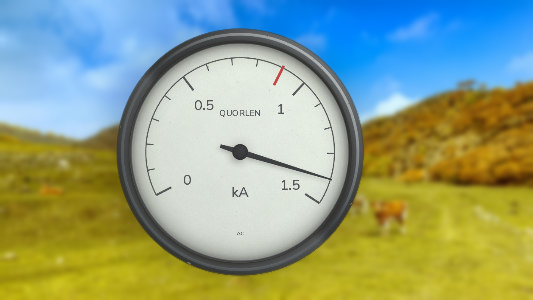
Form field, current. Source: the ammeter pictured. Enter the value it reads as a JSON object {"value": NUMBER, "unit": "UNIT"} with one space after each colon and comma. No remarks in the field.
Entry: {"value": 1.4, "unit": "kA"}
